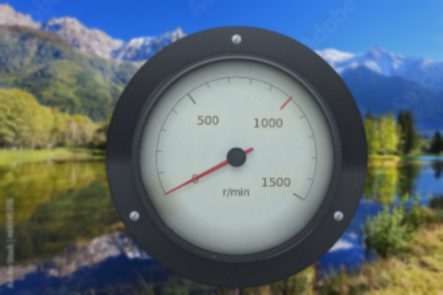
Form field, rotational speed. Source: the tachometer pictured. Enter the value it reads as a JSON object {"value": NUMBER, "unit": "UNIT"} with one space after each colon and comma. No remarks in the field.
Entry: {"value": 0, "unit": "rpm"}
